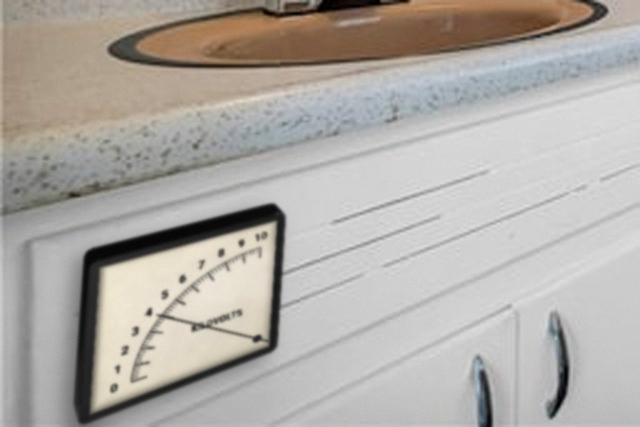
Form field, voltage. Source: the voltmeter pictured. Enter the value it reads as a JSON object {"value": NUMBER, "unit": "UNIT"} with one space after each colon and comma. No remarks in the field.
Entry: {"value": 4, "unit": "kV"}
